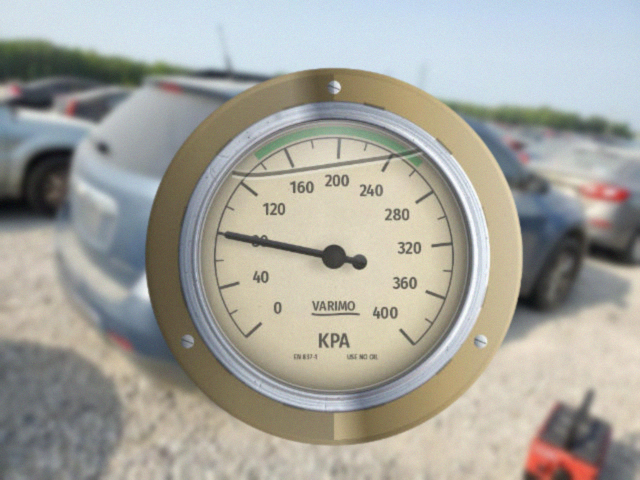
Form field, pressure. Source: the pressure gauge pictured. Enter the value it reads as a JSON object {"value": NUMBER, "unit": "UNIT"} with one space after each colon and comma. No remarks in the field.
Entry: {"value": 80, "unit": "kPa"}
